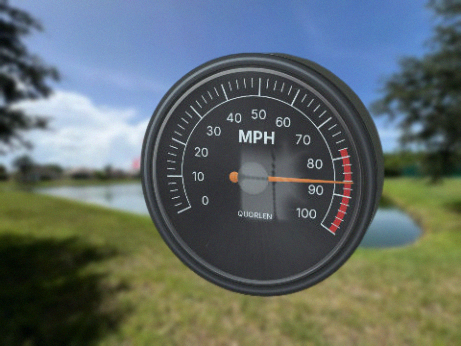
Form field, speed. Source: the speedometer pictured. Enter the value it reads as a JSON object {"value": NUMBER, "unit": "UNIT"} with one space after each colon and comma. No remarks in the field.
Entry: {"value": 86, "unit": "mph"}
